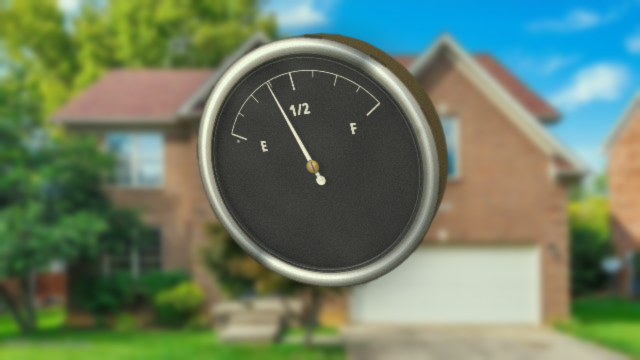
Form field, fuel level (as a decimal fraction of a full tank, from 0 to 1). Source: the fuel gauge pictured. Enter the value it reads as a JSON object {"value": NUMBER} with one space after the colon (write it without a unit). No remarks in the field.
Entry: {"value": 0.375}
